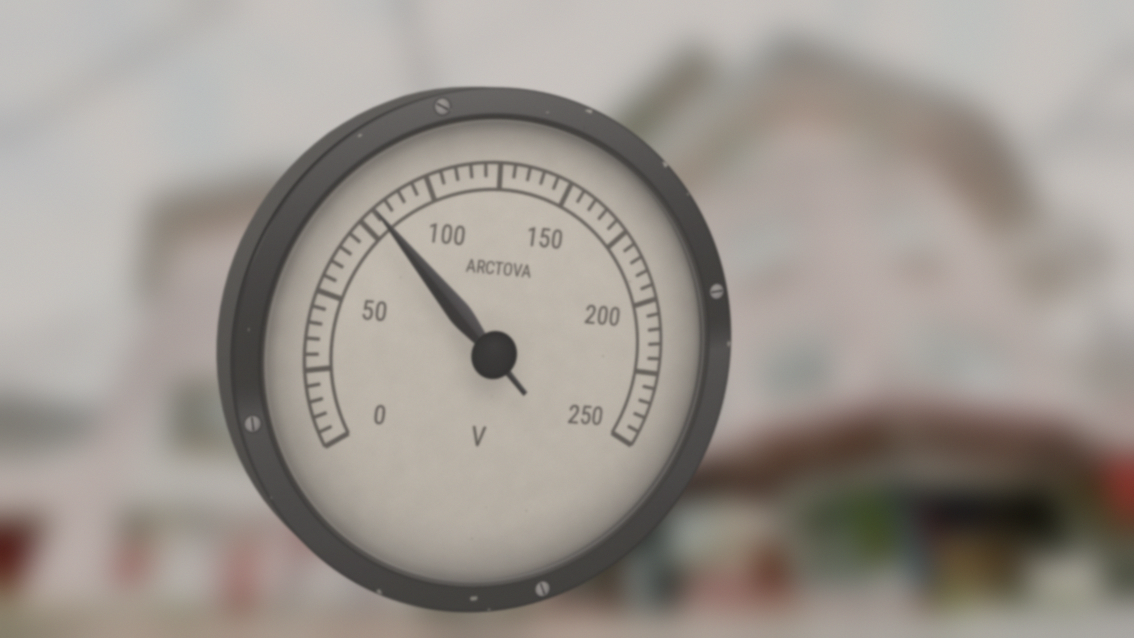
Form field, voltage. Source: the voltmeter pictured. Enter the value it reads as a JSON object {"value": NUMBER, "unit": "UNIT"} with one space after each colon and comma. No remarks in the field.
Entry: {"value": 80, "unit": "V"}
